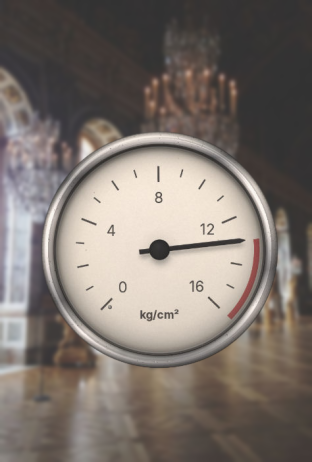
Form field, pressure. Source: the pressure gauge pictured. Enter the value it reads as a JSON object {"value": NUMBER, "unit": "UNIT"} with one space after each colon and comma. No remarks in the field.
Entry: {"value": 13, "unit": "kg/cm²"}
